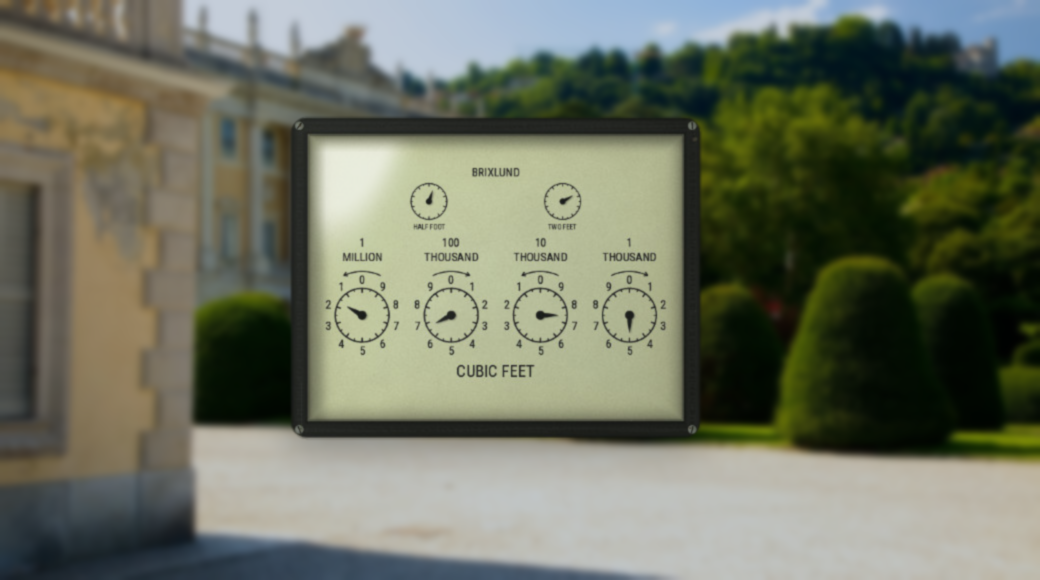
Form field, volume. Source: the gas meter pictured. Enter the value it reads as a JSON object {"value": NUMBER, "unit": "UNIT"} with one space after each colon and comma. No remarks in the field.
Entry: {"value": 167500, "unit": "ft³"}
